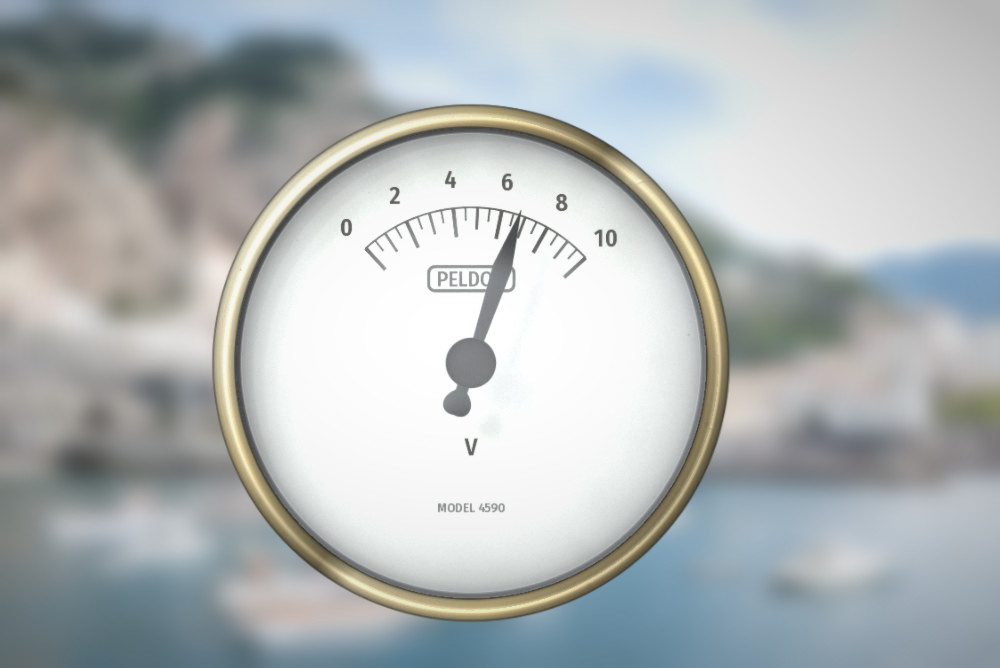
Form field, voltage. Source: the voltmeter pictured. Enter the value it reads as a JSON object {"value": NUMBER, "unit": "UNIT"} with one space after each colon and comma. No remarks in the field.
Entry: {"value": 6.75, "unit": "V"}
